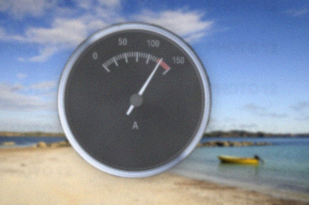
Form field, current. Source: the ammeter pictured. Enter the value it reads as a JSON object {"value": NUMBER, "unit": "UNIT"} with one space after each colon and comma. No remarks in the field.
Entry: {"value": 125, "unit": "A"}
